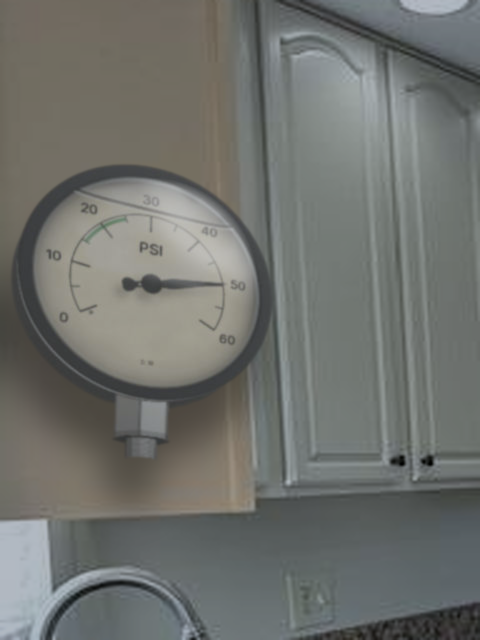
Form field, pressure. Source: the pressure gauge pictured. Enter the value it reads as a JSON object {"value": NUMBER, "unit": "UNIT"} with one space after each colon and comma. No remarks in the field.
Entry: {"value": 50, "unit": "psi"}
